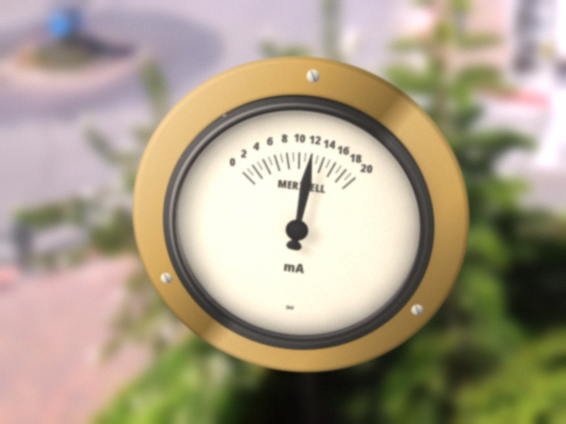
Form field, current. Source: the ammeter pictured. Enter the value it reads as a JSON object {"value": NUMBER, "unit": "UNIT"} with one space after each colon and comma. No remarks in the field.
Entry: {"value": 12, "unit": "mA"}
